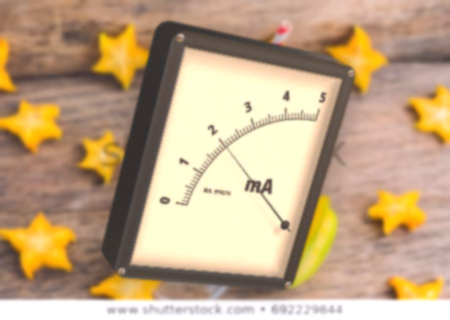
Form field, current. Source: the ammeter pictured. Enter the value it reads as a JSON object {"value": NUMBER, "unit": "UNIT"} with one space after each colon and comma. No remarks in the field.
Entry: {"value": 2, "unit": "mA"}
